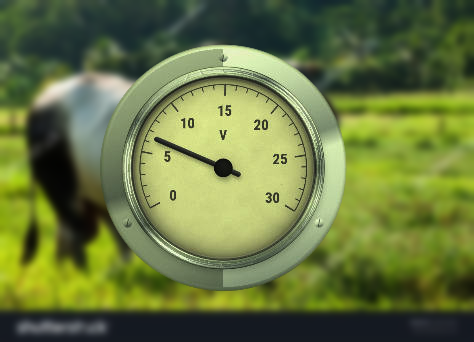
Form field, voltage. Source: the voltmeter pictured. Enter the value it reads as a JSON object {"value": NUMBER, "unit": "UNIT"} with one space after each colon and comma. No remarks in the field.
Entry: {"value": 6.5, "unit": "V"}
